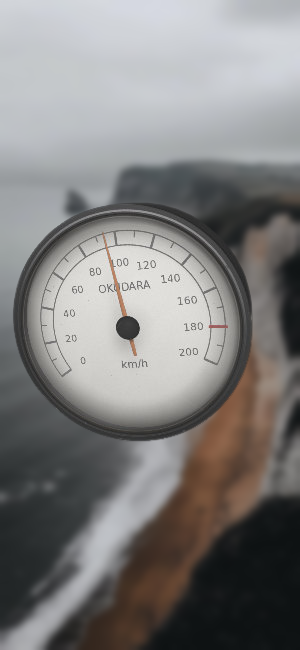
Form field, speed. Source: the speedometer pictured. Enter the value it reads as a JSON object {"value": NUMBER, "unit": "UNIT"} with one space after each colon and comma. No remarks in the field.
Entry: {"value": 95, "unit": "km/h"}
